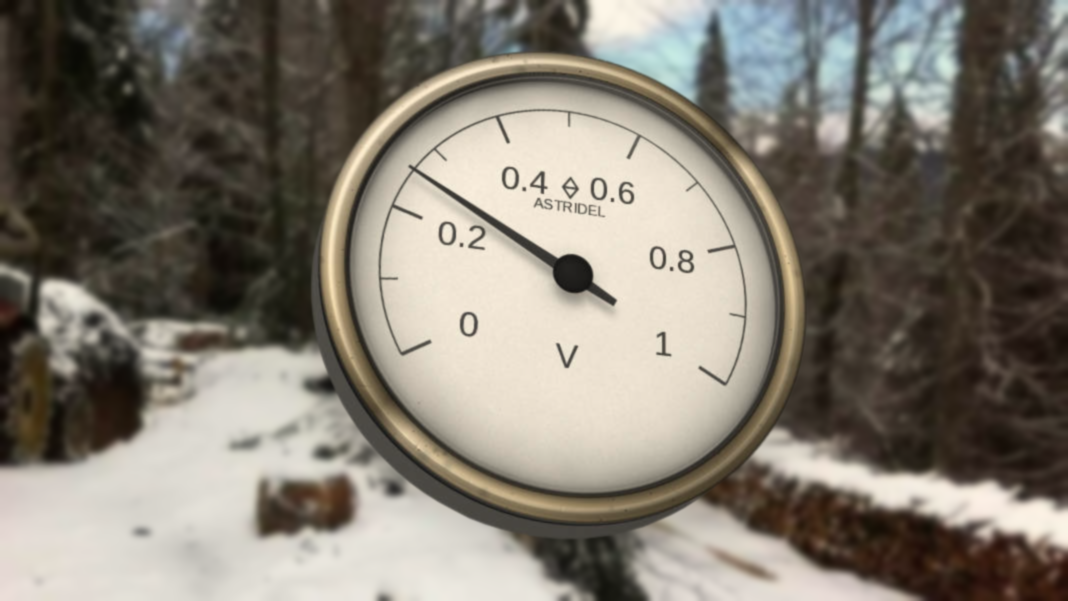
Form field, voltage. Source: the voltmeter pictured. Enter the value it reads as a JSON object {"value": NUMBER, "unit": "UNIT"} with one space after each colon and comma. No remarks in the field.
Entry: {"value": 0.25, "unit": "V"}
